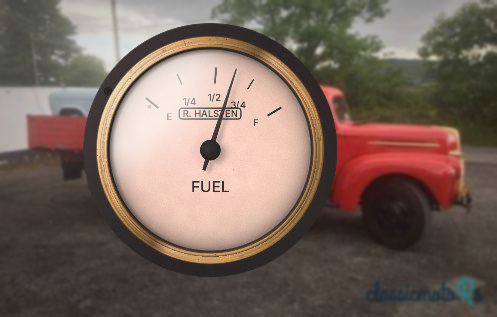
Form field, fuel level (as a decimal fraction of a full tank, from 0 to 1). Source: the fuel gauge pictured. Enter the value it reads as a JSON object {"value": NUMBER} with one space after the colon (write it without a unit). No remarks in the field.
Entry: {"value": 0.625}
